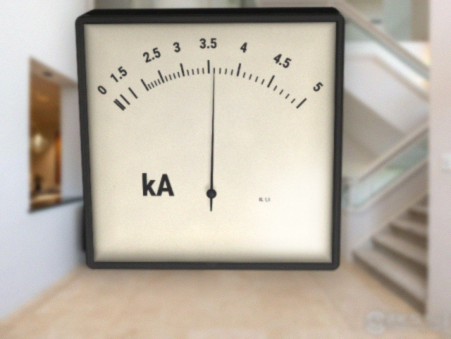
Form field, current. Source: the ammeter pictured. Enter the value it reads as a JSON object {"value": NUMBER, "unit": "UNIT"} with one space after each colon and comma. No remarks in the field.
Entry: {"value": 3.6, "unit": "kA"}
